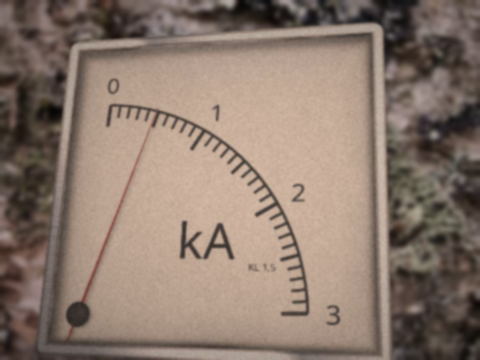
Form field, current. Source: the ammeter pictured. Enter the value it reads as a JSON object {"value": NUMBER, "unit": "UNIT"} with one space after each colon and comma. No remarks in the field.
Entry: {"value": 0.5, "unit": "kA"}
